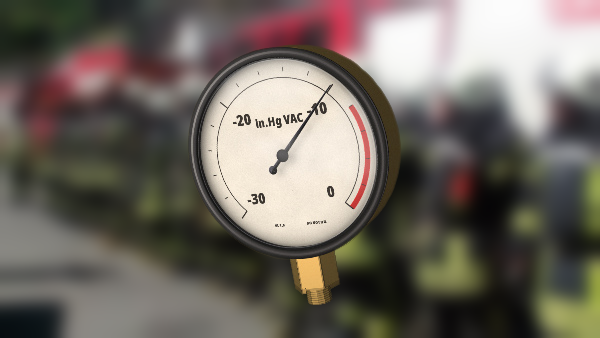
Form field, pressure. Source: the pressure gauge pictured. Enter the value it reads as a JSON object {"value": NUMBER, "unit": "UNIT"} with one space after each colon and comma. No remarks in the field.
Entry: {"value": -10, "unit": "inHg"}
